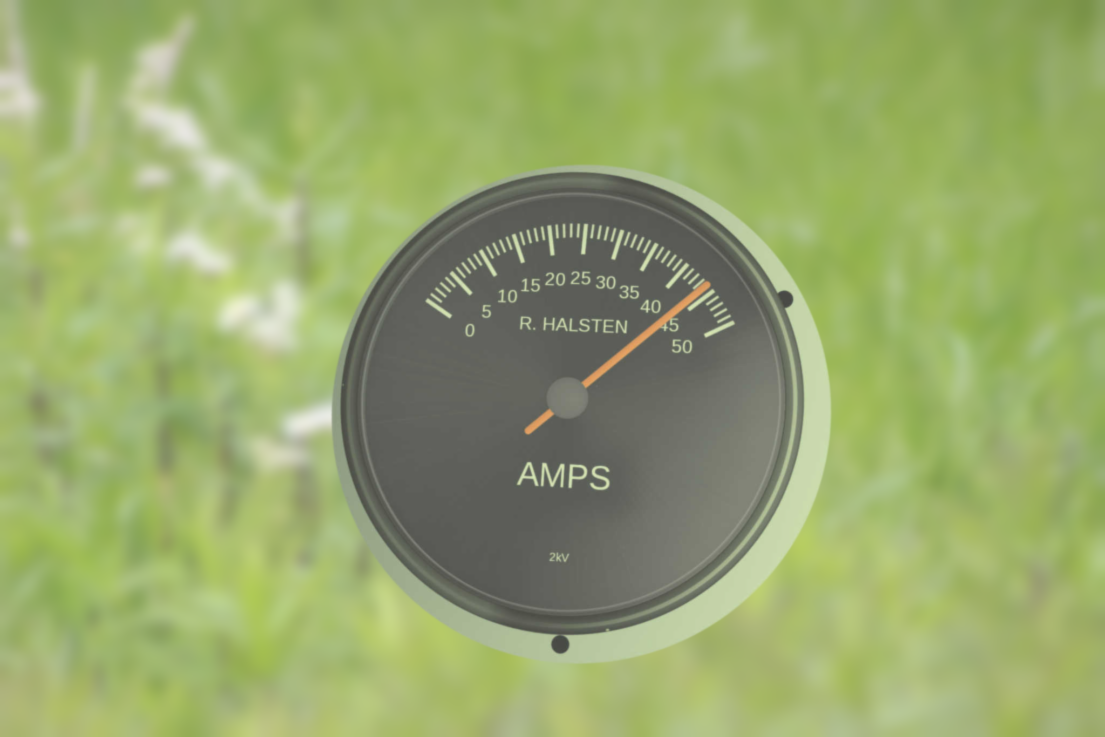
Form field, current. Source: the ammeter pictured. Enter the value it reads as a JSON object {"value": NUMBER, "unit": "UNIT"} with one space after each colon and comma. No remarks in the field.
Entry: {"value": 44, "unit": "A"}
